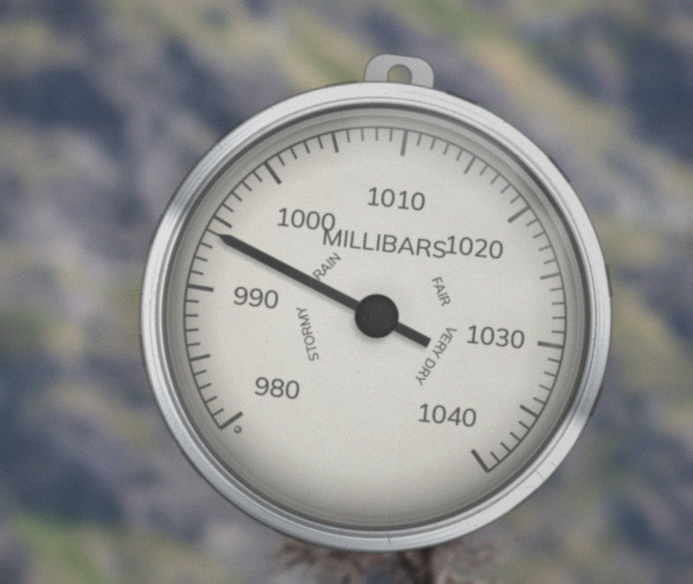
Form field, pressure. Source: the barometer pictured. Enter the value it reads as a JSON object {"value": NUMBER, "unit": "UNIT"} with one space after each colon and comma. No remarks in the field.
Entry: {"value": 994, "unit": "mbar"}
